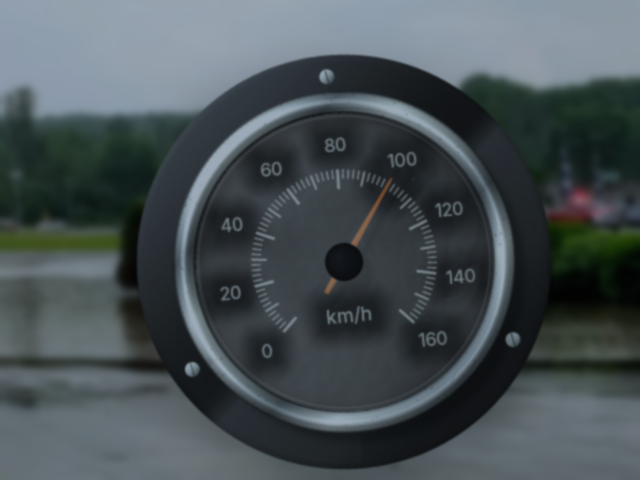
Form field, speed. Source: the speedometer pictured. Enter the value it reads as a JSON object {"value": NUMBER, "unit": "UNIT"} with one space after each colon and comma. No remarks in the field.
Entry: {"value": 100, "unit": "km/h"}
